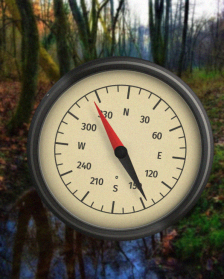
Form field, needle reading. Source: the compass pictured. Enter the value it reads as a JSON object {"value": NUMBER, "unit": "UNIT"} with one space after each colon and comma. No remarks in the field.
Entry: {"value": 325, "unit": "°"}
